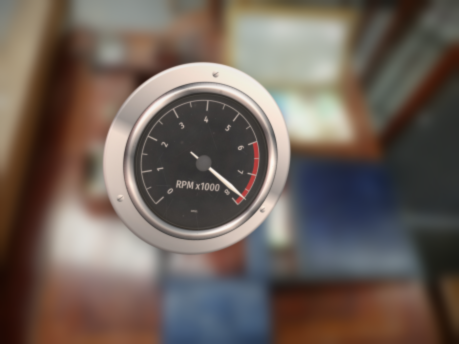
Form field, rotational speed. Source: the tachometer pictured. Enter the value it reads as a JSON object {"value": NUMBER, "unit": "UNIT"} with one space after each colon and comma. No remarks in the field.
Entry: {"value": 7750, "unit": "rpm"}
